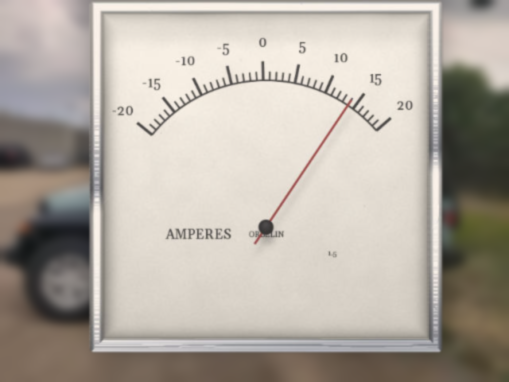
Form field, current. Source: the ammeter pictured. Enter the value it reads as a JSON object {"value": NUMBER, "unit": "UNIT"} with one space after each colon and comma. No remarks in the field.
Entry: {"value": 14, "unit": "A"}
